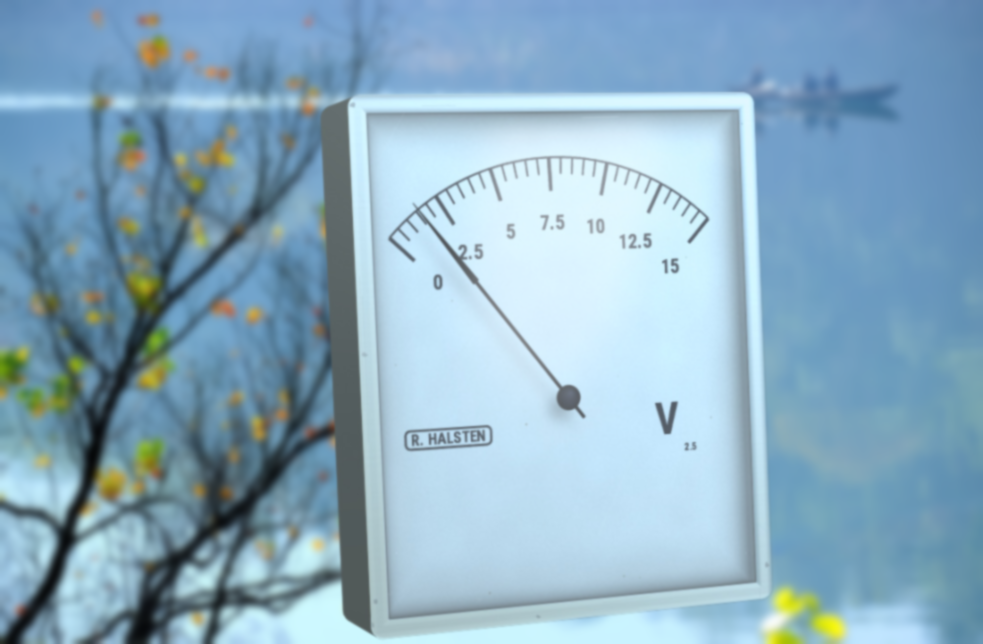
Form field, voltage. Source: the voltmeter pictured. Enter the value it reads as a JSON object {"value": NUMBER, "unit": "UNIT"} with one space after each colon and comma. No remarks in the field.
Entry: {"value": 1.5, "unit": "V"}
